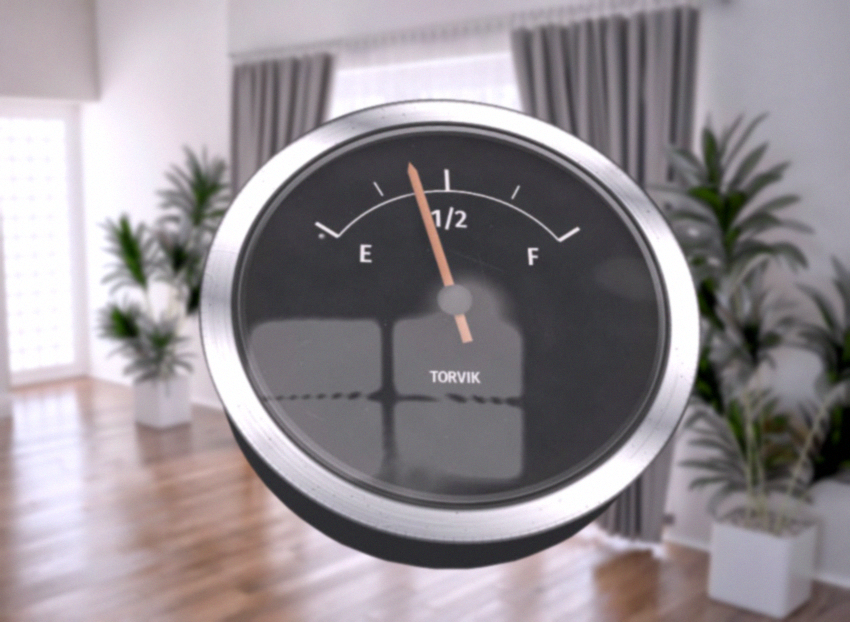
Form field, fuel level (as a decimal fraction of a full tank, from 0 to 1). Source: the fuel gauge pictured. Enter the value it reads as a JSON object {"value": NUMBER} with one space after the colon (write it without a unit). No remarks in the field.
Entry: {"value": 0.375}
